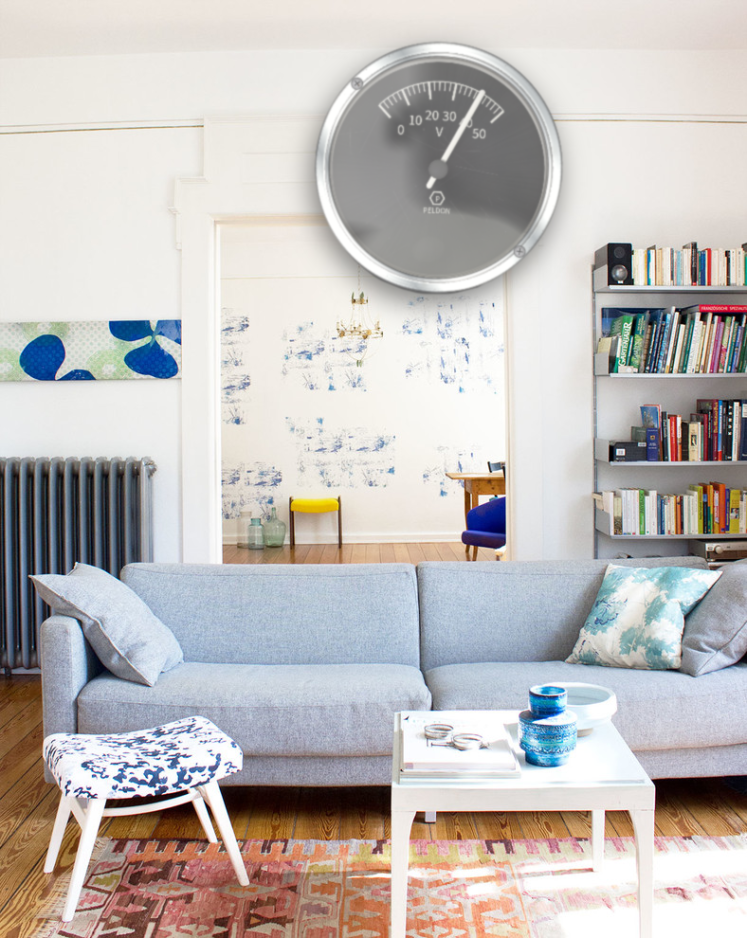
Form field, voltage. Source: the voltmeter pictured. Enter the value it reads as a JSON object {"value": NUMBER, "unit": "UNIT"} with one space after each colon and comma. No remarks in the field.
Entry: {"value": 40, "unit": "V"}
